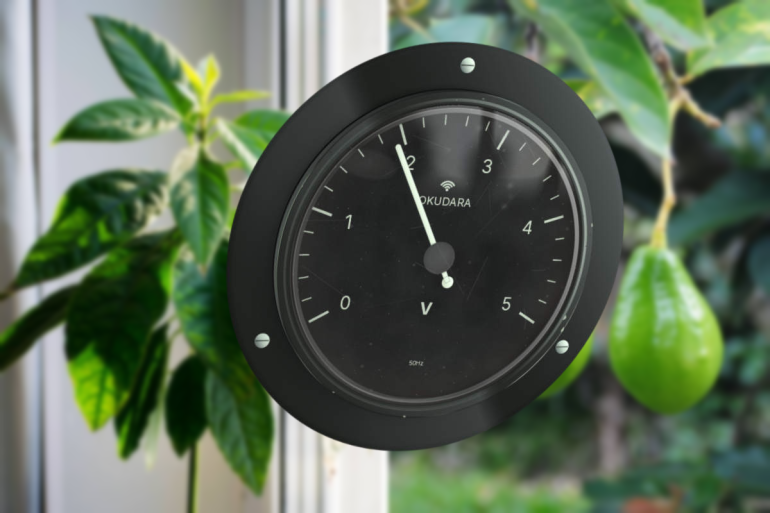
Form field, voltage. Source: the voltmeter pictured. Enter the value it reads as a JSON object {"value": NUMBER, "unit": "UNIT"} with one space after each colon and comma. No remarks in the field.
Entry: {"value": 1.9, "unit": "V"}
